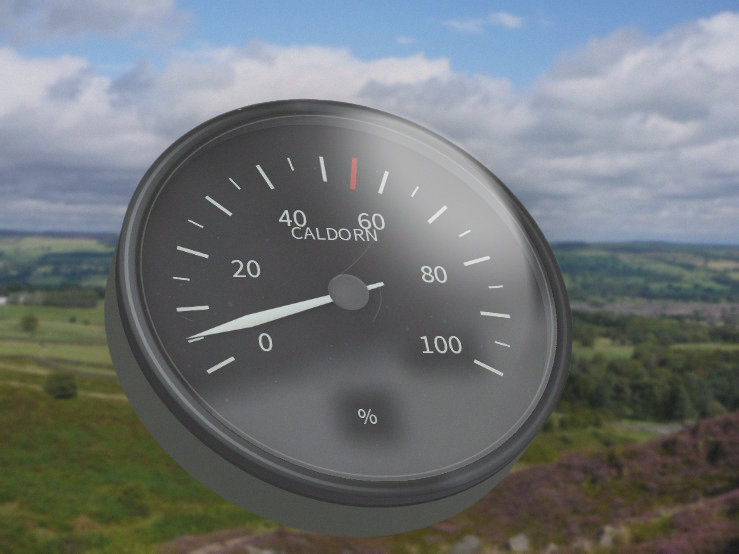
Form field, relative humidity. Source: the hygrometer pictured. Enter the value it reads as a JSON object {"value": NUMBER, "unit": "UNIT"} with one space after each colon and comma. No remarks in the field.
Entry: {"value": 5, "unit": "%"}
